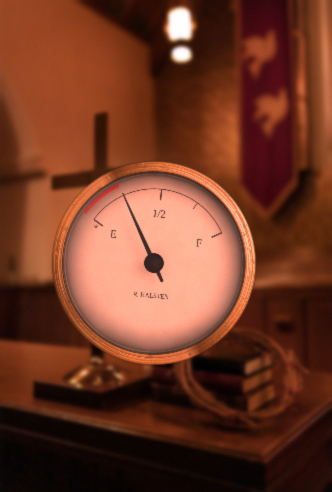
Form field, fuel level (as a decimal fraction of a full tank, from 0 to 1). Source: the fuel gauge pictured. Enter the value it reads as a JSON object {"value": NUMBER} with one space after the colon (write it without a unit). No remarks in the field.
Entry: {"value": 0.25}
